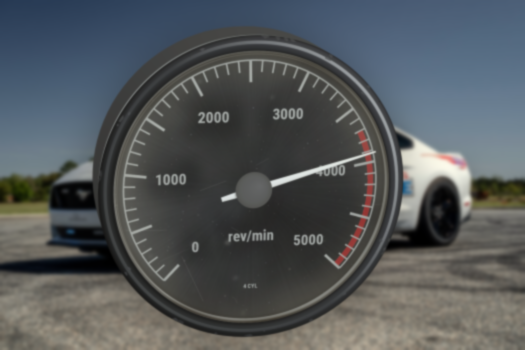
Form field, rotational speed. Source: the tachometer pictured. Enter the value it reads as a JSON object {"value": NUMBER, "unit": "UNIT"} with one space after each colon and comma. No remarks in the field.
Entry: {"value": 3900, "unit": "rpm"}
